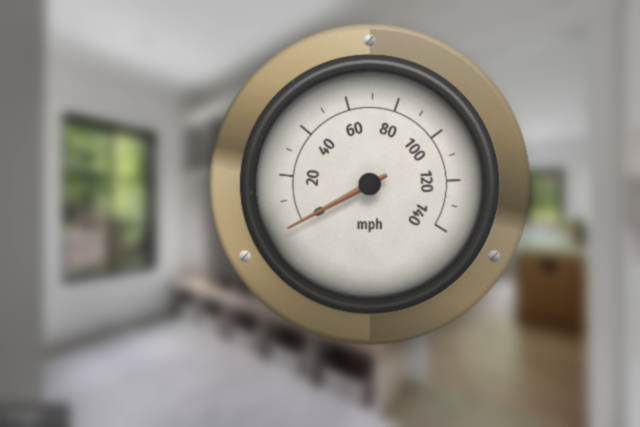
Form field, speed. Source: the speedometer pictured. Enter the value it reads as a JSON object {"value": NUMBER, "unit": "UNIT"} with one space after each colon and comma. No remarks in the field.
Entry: {"value": 0, "unit": "mph"}
